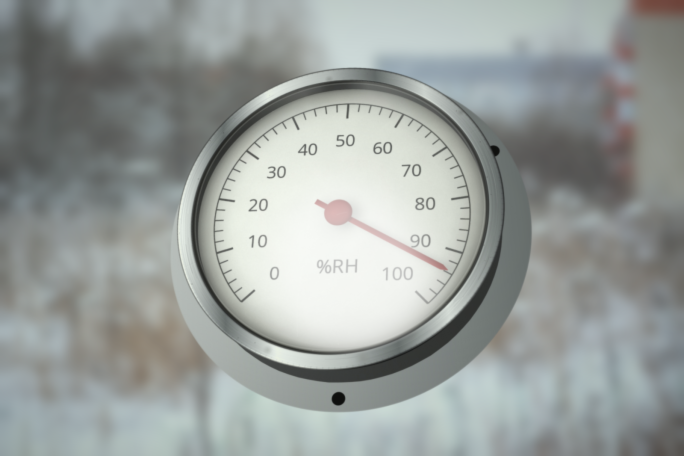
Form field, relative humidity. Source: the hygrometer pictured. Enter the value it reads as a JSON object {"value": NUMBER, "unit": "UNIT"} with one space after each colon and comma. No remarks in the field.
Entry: {"value": 94, "unit": "%"}
